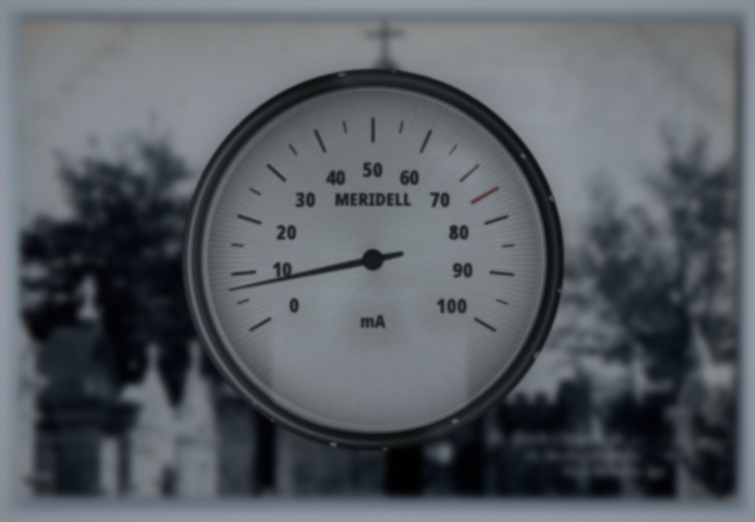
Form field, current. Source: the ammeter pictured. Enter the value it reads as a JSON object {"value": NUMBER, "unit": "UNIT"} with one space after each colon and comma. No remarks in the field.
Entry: {"value": 7.5, "unit": "mA"}
